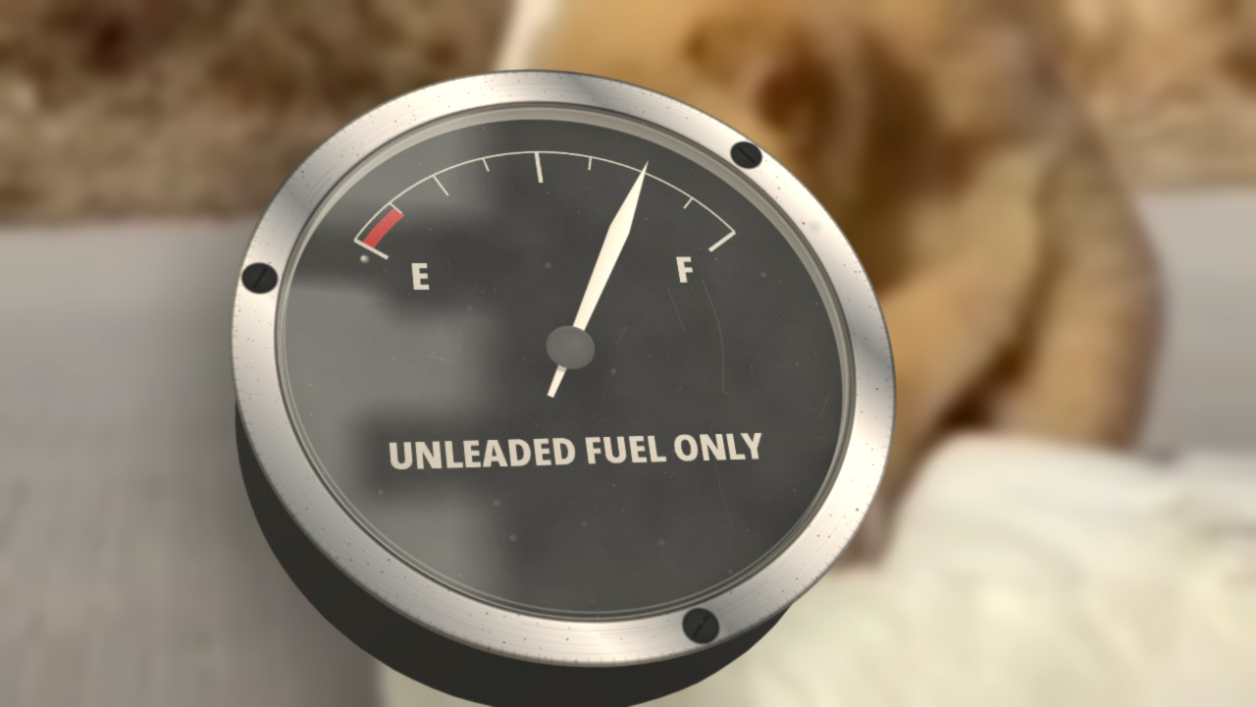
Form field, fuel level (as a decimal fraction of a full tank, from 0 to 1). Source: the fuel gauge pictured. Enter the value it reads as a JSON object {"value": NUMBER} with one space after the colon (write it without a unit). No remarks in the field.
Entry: {"value": 0.75}
